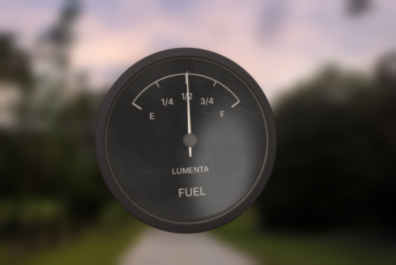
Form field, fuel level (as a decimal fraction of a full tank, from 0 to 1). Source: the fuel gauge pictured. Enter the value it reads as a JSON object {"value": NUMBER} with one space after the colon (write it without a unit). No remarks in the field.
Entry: {"value": 0.5}
